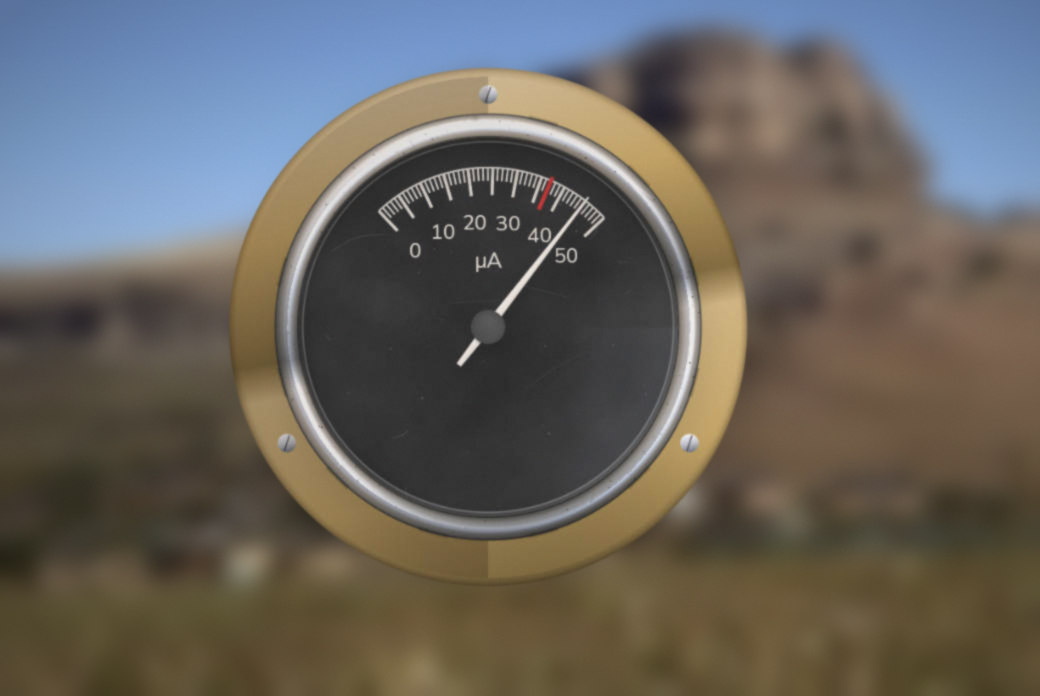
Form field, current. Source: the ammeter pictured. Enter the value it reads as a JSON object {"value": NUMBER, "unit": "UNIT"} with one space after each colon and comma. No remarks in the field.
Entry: {"value": 45, "unit": "µA"}
